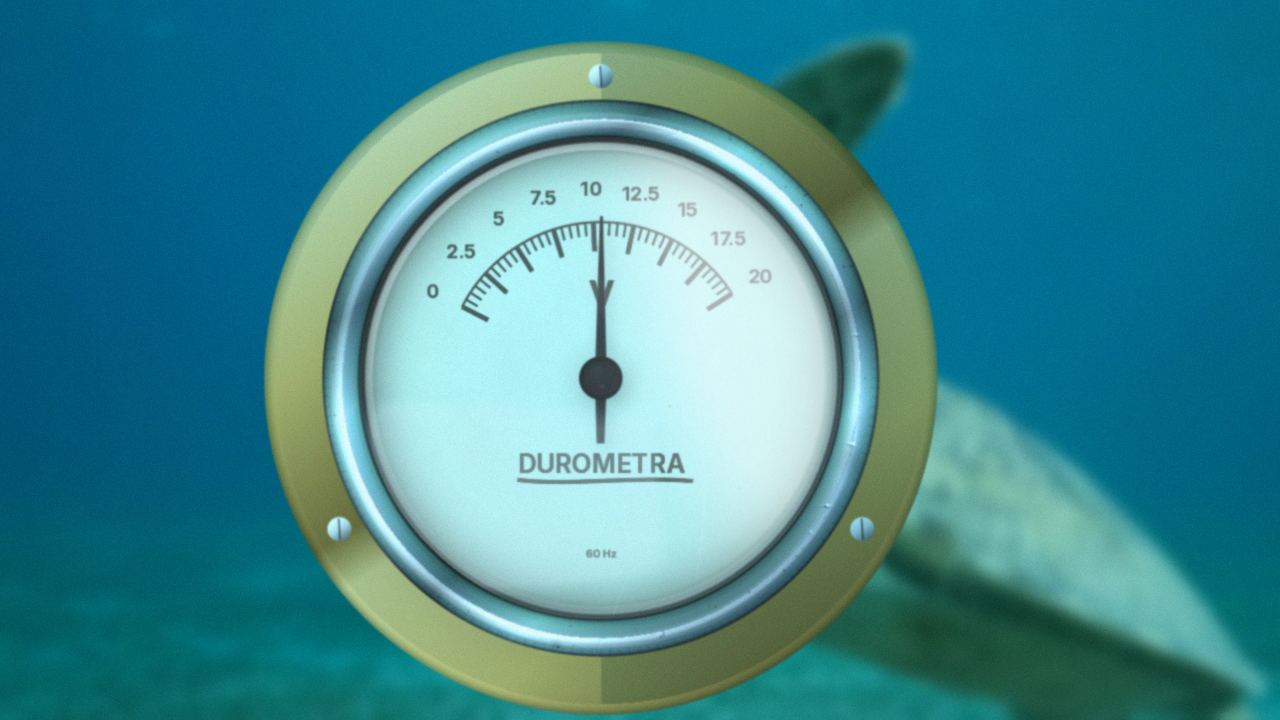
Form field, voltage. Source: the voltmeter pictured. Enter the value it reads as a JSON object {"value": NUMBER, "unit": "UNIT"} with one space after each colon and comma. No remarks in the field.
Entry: {"value": 10.5, "unit": "V"}
